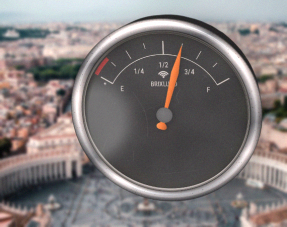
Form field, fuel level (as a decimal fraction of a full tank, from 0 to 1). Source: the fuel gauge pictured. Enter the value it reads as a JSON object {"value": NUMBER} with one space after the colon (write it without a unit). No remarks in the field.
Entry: {"value": 0.625}
